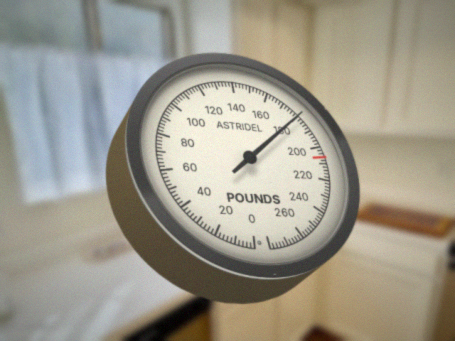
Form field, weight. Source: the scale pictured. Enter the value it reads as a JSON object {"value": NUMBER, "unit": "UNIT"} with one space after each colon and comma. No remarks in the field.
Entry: {"value": 180, "unit": "lb"}
